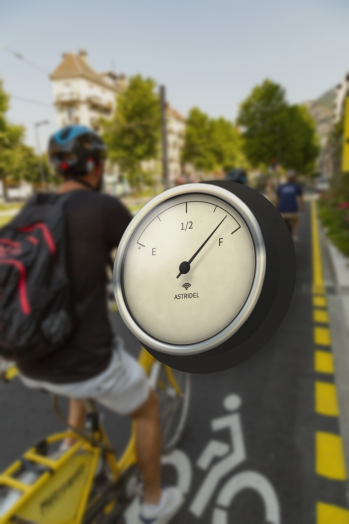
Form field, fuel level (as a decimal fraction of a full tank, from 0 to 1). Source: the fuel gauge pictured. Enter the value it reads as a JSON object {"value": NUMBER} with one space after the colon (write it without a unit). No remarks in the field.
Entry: {"value": 0.875}
